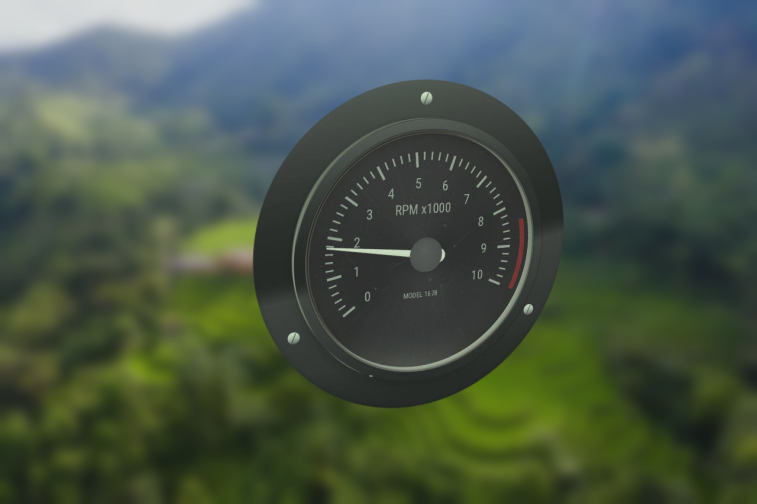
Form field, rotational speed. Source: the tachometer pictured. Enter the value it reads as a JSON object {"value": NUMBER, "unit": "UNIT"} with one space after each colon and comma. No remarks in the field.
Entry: {"value": 1800, "unit": "rpm"}
